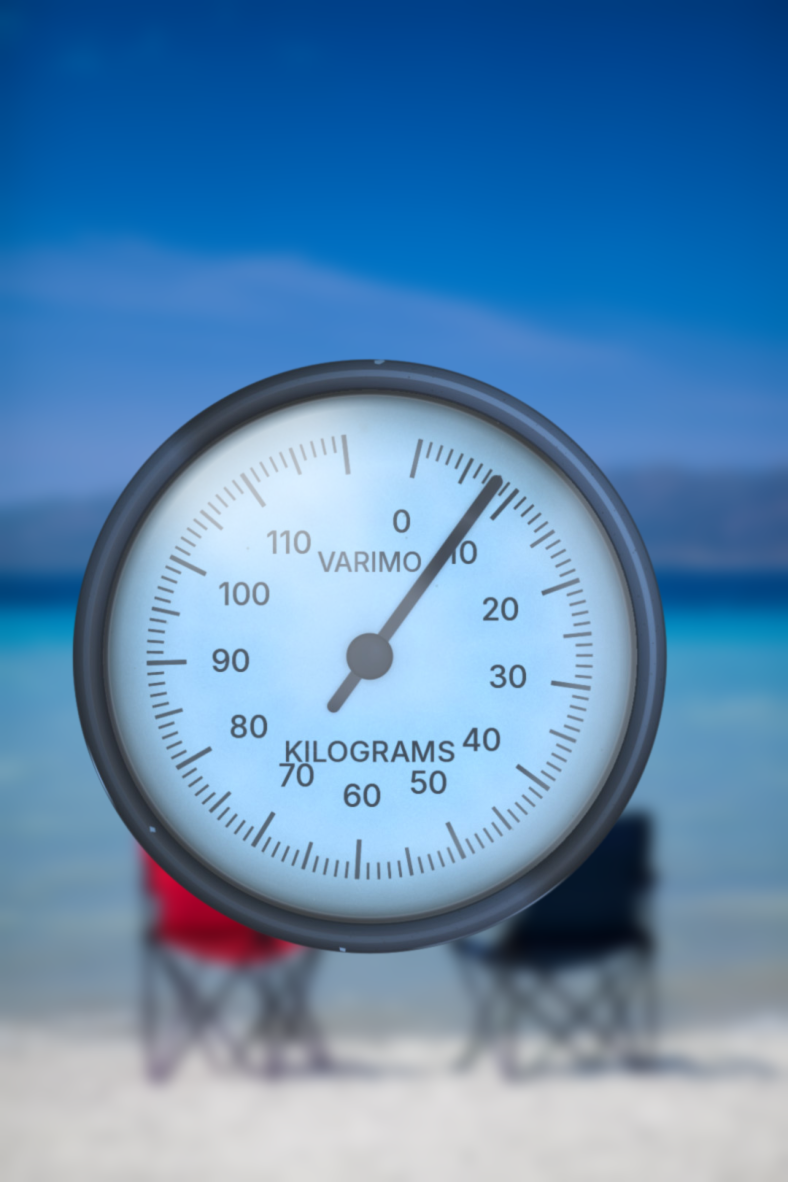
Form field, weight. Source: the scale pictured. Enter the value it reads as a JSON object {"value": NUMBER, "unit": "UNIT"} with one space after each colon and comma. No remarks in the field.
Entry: {"value": 8, "unit": "kg"}
